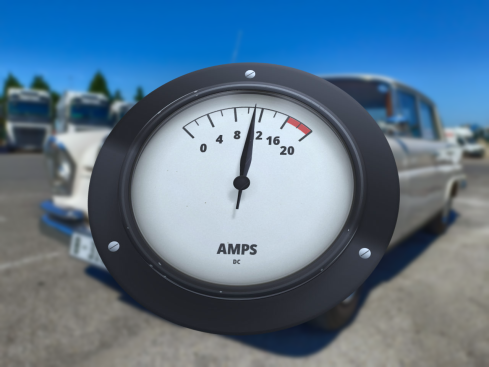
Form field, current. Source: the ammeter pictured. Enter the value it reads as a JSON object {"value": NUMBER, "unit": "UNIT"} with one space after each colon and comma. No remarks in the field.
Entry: {"value": 11, "unit": "A"}
